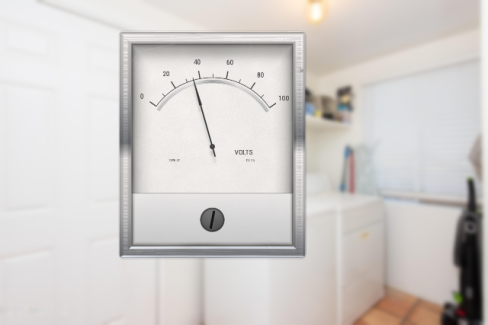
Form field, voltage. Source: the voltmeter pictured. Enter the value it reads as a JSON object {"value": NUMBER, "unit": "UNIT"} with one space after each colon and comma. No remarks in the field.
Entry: {"value": 35, "unit": "V"}
